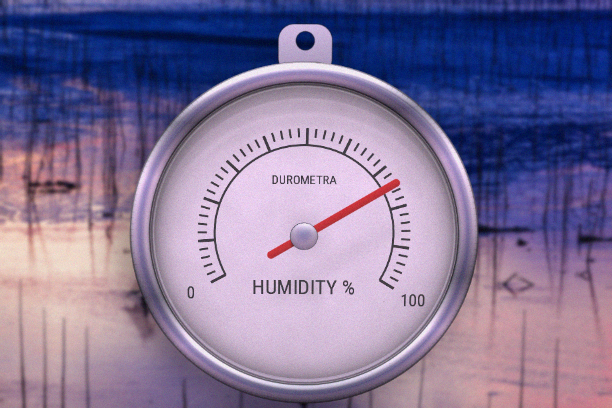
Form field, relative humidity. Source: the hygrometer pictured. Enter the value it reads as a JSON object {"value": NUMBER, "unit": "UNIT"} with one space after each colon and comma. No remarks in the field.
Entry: {"value": 74, "unit": "%"}
